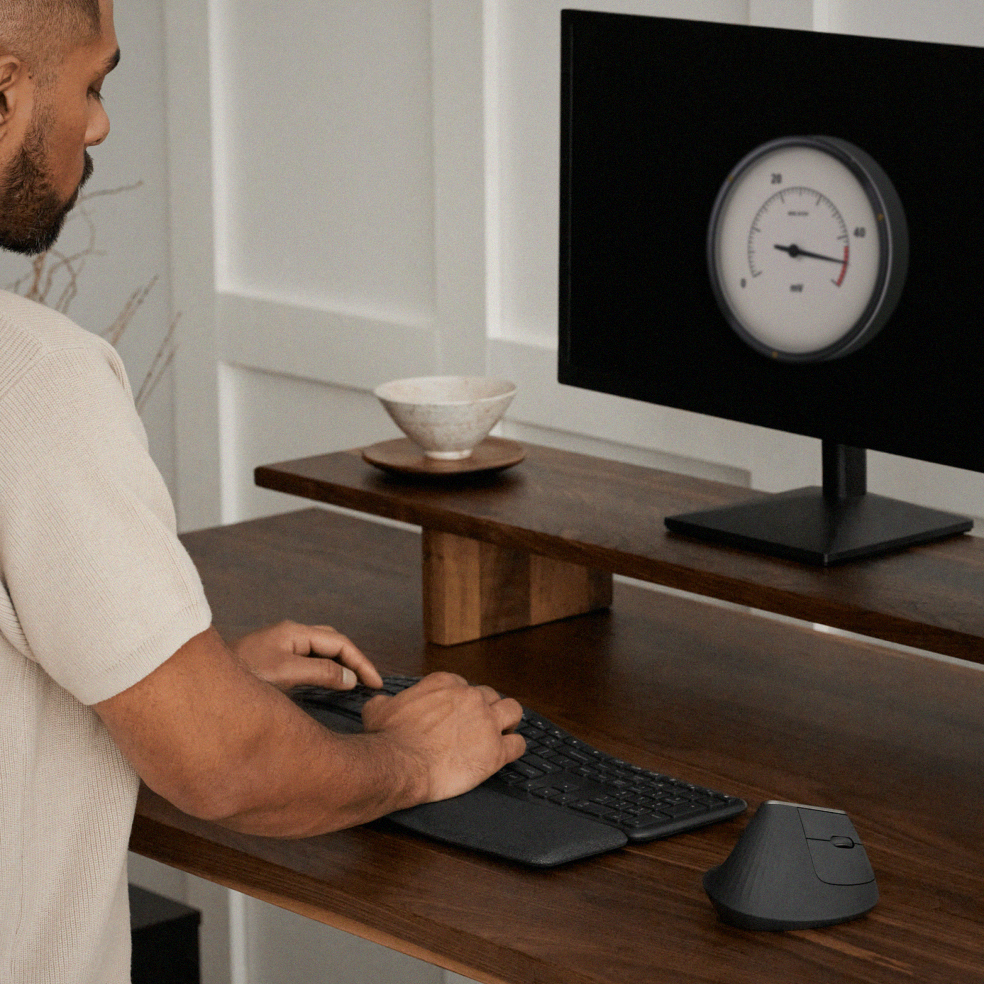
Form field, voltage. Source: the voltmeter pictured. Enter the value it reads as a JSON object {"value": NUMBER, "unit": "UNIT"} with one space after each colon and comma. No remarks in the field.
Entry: {"value": 45, "unit": "mV"}
